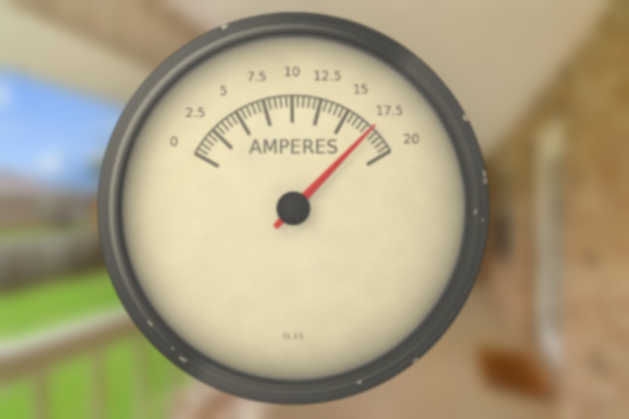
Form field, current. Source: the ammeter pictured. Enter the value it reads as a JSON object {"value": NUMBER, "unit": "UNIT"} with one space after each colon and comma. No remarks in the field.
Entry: {"value": 17.5, "unit": "A"}
